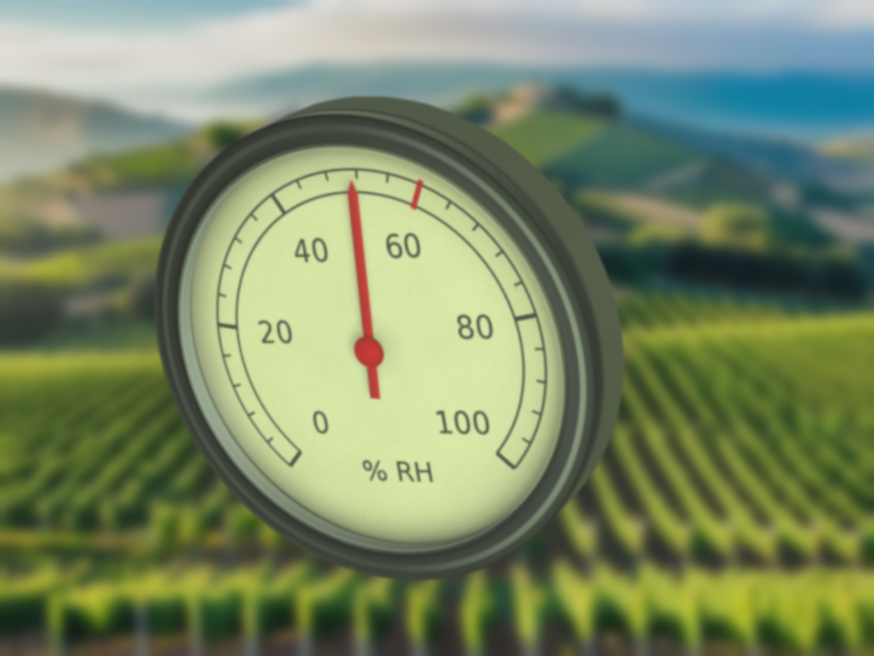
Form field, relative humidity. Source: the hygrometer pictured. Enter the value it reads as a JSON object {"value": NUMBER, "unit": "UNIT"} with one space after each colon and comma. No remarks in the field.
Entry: {"value": 52, "unit": "%"}
